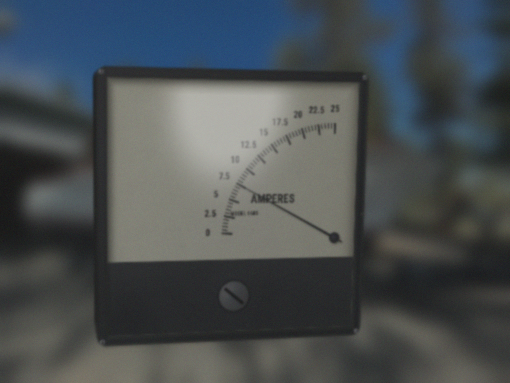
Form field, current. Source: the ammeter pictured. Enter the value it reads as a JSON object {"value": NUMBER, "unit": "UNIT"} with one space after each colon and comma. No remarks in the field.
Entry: {"value": 7.5, "unit": "A"}
